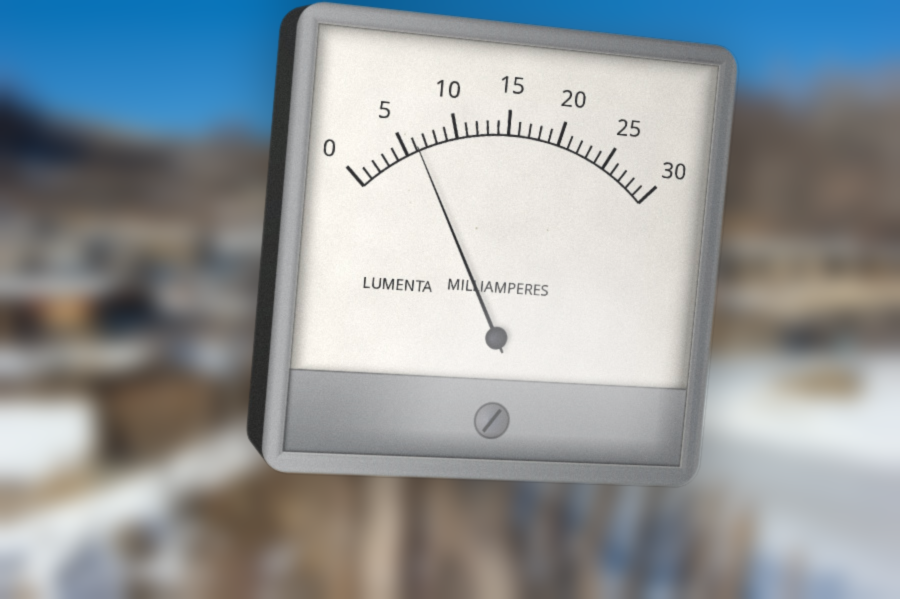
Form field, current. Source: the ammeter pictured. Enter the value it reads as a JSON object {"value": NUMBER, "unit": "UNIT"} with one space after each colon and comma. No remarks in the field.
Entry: {"value": 6, "unit": "mA"}
